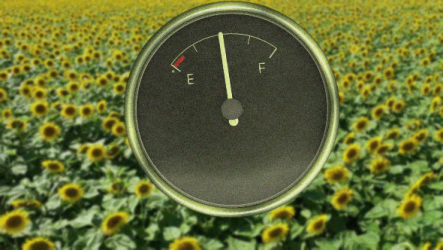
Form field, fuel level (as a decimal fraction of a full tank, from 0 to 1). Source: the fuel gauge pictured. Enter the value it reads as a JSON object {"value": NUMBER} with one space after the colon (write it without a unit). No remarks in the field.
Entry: {"value": 0.5}
